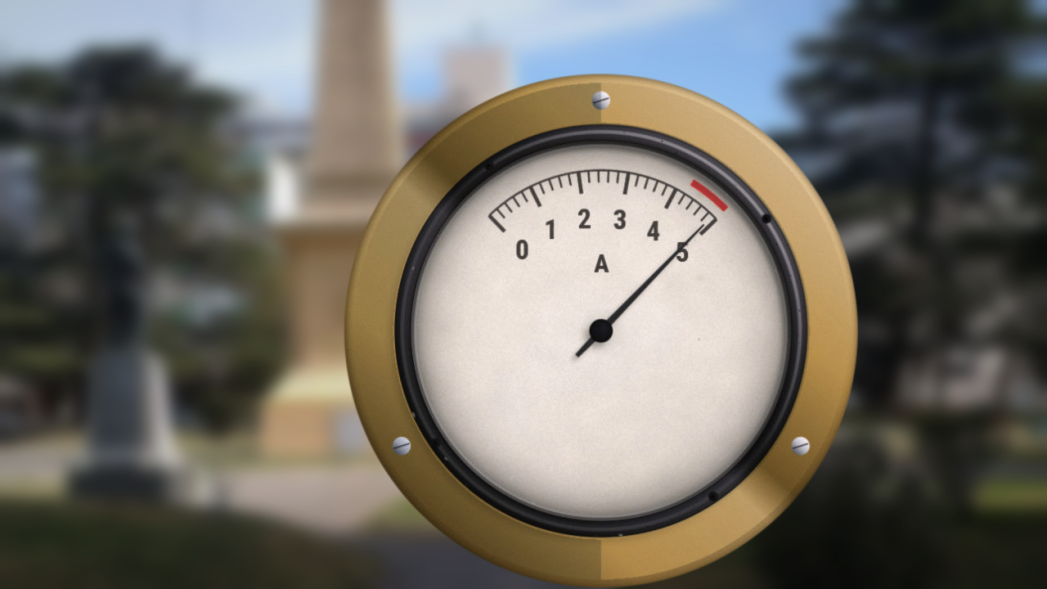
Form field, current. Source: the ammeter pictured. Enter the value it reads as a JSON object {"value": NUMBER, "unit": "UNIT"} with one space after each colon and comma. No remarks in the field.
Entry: {"value": 4.9, "unit": "A"}
